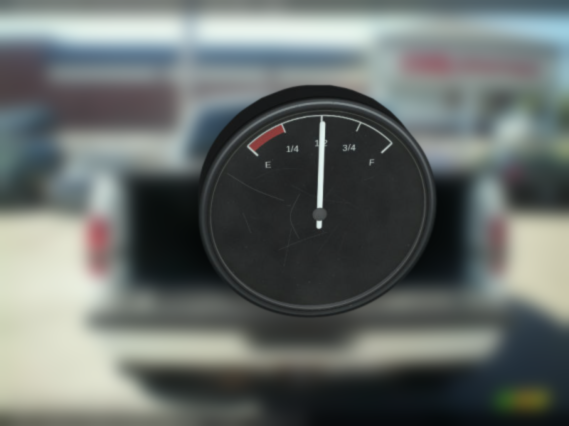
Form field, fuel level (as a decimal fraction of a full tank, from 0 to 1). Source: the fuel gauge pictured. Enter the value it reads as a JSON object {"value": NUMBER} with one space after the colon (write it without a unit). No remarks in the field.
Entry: {"value": 0.5}
